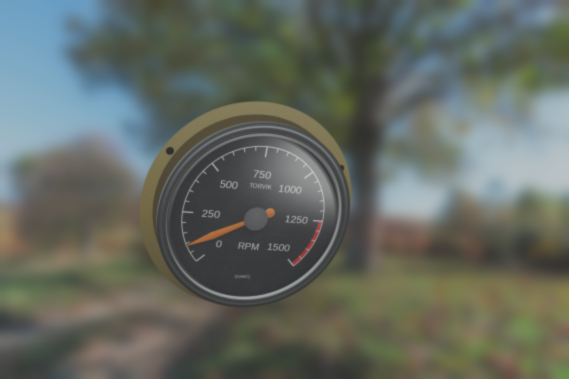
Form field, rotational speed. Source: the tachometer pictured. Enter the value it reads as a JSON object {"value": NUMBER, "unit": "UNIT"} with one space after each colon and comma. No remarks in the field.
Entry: {"value": 100, "unit": "rpm"}
